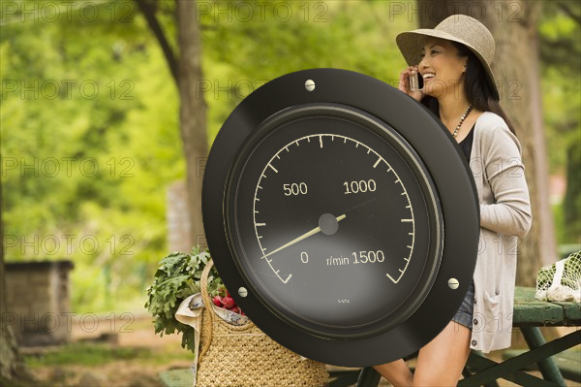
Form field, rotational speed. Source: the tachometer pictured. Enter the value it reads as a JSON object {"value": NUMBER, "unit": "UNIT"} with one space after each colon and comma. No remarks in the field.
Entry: {"value": 125, "unit": "rpm"}
